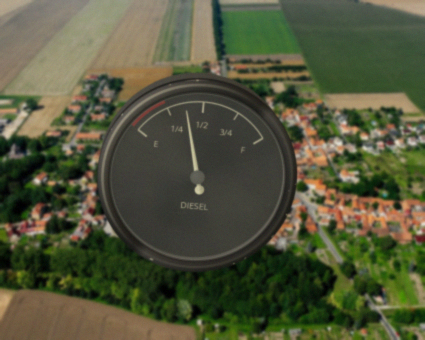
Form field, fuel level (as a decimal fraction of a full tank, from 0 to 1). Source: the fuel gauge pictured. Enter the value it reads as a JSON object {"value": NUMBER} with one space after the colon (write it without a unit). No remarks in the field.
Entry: {"value": 0.375}
